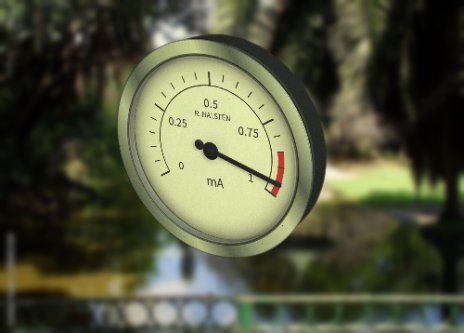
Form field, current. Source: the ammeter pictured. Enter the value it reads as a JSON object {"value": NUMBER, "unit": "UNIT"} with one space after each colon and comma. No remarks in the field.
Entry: {"value": 0.95, "unit": "mA"}
